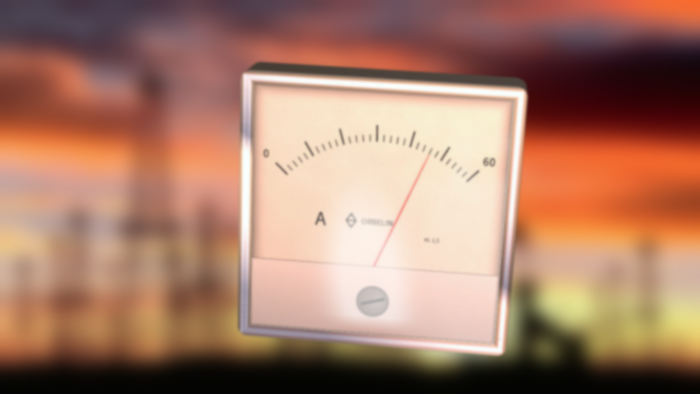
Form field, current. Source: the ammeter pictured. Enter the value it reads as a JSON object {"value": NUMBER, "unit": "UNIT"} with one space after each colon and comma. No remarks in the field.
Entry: {"value": 46, "unit": "A"}
